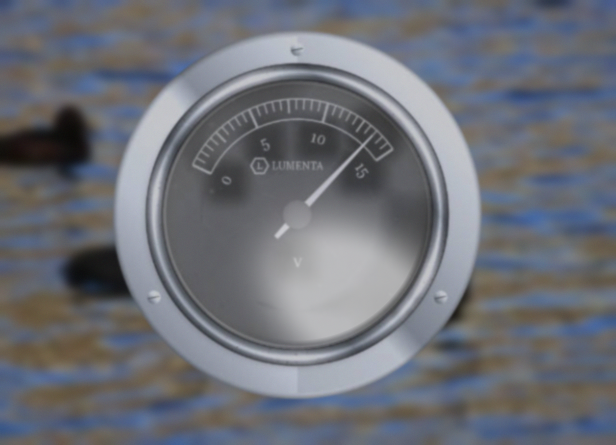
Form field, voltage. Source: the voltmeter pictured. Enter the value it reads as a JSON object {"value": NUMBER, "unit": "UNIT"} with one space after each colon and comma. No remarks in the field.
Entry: {"value": 13.5, "unit": "V"}
